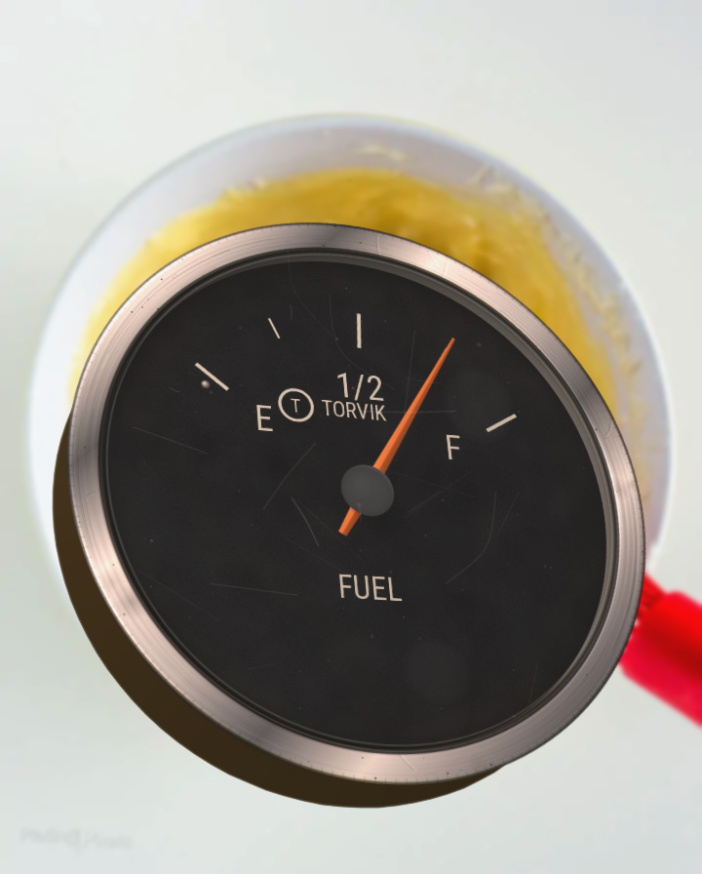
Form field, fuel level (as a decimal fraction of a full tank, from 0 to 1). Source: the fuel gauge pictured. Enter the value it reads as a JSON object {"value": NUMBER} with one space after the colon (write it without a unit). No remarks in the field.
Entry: {"value": 0.75}
